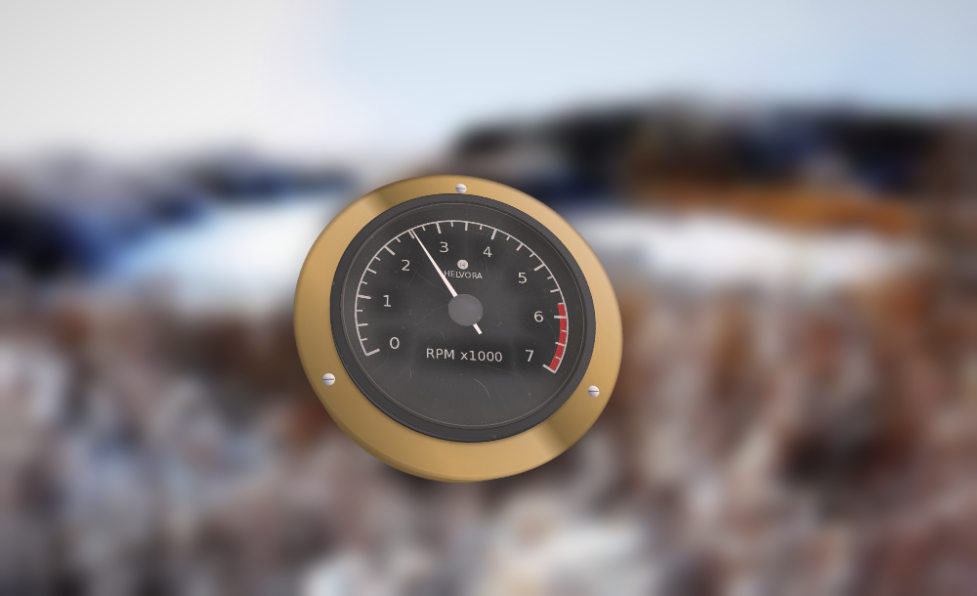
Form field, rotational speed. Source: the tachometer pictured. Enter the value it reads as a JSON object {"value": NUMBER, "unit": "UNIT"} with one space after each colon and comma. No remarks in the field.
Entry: {"value": 2500, "unit": "rpm"}
